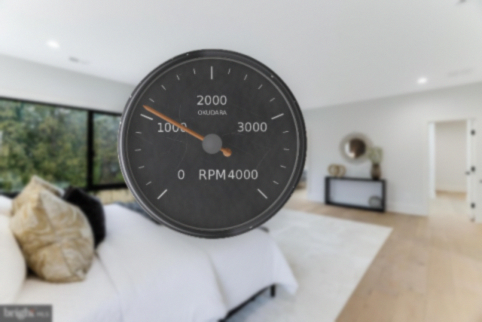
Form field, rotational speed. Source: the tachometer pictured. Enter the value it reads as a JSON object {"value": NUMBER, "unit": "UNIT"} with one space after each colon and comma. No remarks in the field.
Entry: {"value": 1100, "unit": "rpm"}
